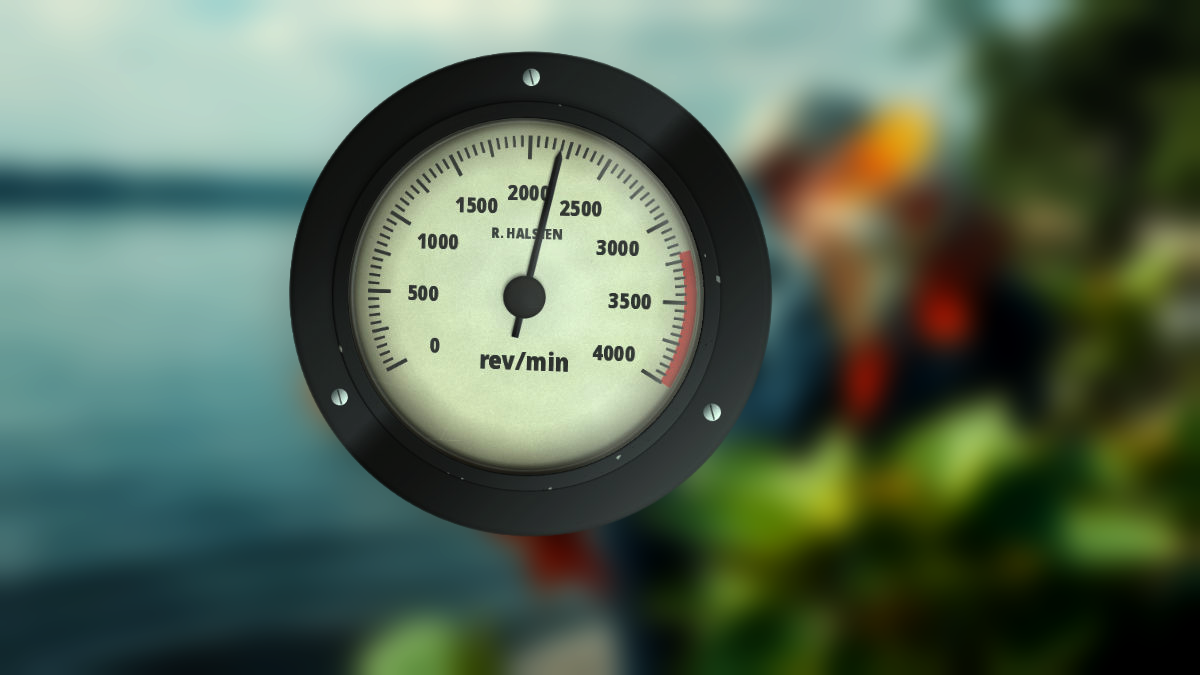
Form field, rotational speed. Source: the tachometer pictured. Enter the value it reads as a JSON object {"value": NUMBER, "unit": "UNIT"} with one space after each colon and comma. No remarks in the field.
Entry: {"value": 2200, "unit": "rpm"}
